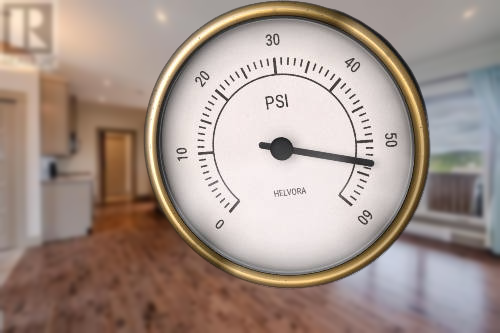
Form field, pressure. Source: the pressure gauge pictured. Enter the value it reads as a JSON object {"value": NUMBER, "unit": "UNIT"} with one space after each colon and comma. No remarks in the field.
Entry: {"value": 53, "unit": "psi"}
